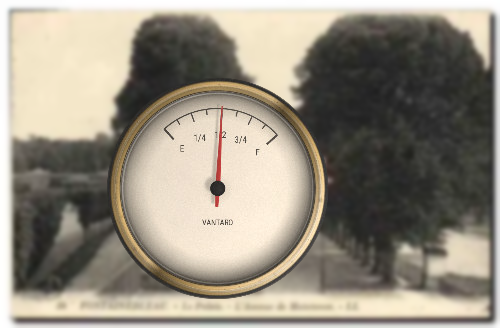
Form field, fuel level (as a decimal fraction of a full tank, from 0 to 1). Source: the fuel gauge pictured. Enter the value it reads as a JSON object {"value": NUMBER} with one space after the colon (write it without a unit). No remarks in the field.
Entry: {"value": 0.5}
